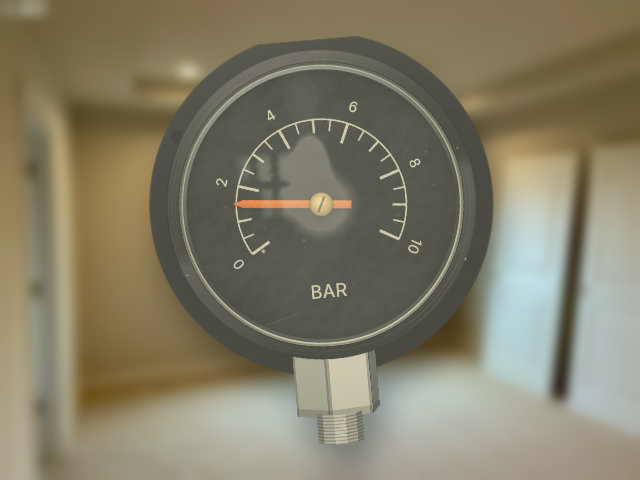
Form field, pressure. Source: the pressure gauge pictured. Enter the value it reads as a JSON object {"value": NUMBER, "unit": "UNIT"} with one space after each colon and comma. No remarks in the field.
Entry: {"value": 1.5, "unit": "bar"}
